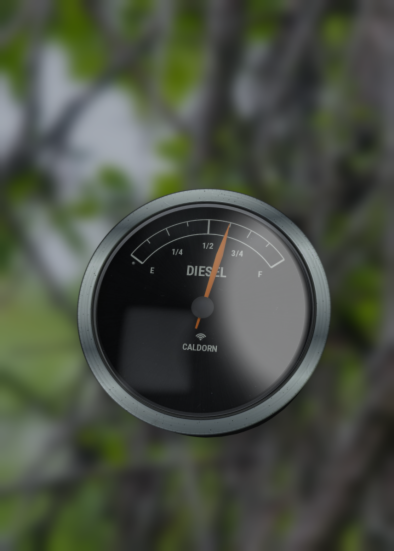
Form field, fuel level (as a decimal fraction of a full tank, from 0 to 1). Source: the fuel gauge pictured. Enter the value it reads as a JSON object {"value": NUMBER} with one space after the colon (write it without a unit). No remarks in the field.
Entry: {"value": 0.625}
